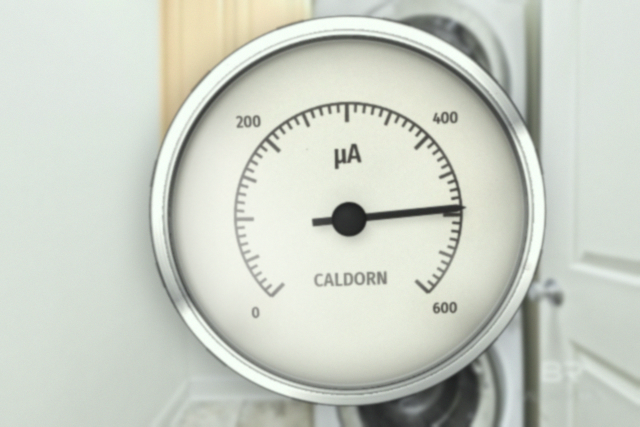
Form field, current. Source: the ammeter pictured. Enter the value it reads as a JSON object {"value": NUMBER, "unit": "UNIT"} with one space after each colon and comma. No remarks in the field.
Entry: {"value": 490, "unit": "µA"}
